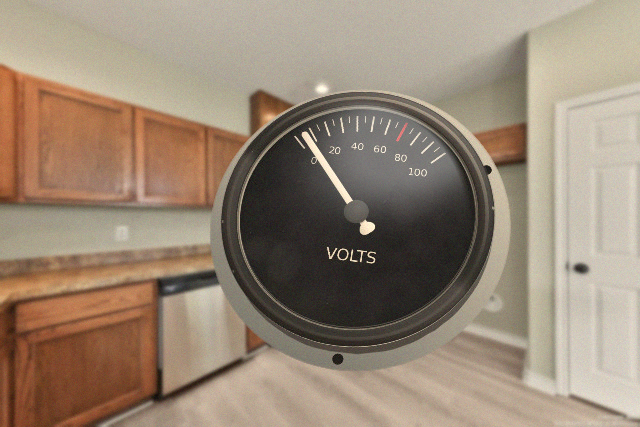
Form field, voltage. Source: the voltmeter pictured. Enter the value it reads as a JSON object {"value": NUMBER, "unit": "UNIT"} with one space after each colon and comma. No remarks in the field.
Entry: {"value": 5, "unit": "V"}
